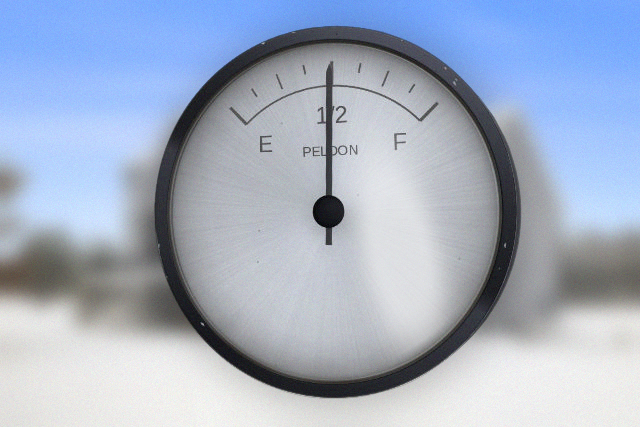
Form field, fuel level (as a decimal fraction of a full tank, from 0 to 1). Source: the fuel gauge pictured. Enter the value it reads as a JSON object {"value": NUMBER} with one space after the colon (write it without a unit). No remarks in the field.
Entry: {"value": 0.5}
